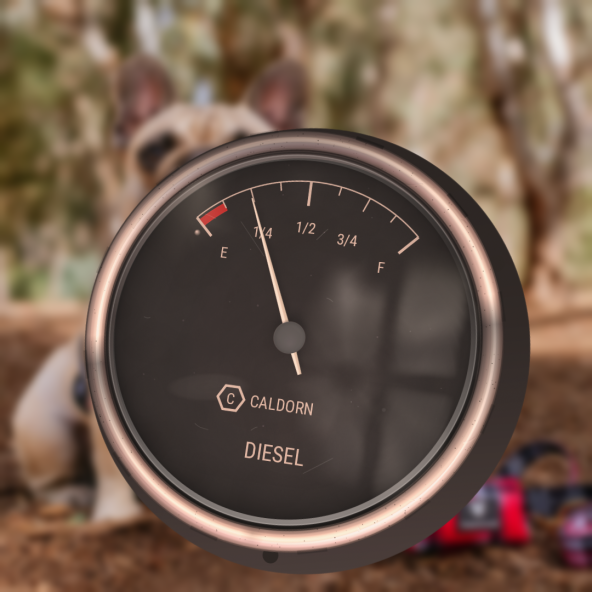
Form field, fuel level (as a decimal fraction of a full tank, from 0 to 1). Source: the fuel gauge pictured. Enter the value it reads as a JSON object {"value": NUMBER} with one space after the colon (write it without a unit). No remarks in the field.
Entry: {"value": 0.25}
